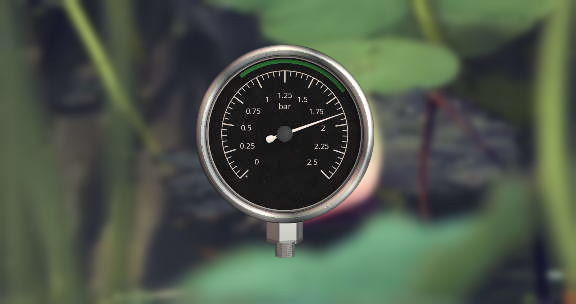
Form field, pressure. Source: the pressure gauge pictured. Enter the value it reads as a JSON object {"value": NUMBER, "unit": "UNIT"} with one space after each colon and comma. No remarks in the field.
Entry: {"value": 1.9, "unit": "bar"}
